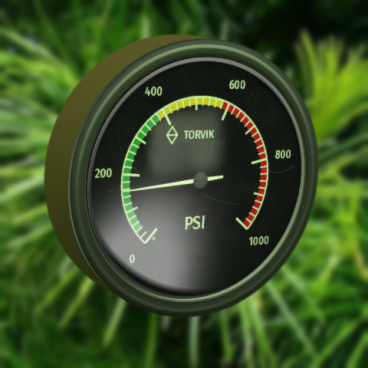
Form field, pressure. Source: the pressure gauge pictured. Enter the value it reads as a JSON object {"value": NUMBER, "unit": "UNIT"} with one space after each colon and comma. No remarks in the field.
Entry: {"value": 160, "unit": "psi"}
